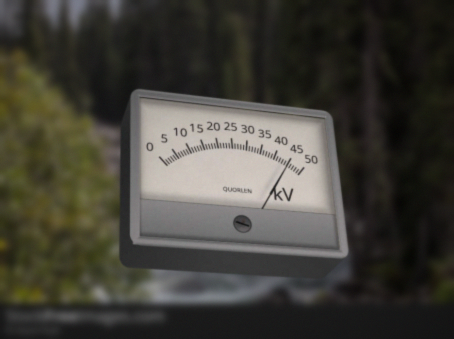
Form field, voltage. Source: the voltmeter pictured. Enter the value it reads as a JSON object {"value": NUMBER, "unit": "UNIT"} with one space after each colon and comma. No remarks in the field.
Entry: {"value": 45, "unit": "kV"}
